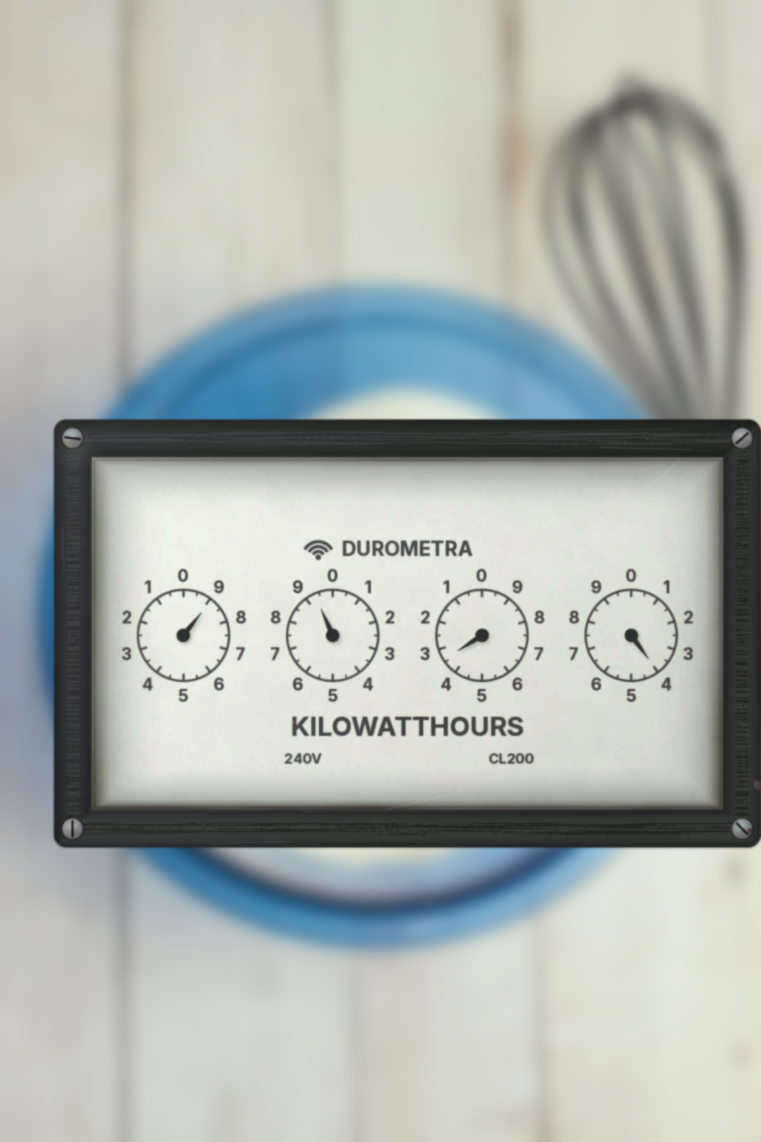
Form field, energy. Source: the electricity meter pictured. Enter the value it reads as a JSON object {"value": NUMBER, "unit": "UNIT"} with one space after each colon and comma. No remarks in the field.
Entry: {"value": 8934, "unit": "kWh"}
